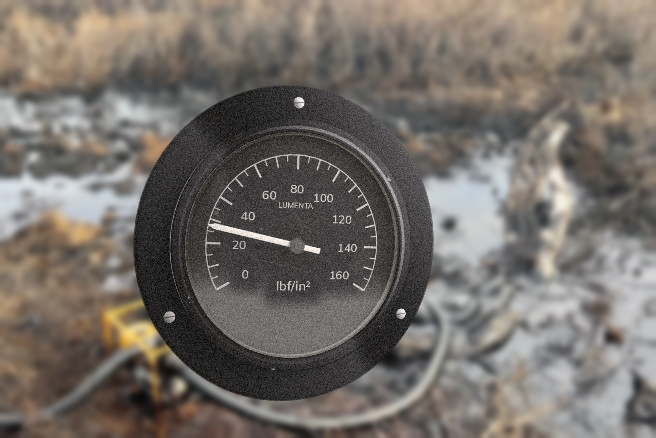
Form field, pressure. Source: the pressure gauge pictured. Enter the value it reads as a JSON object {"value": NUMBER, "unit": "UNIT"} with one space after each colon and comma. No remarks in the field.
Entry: {"value": 27.5, "unit": "psi"}
